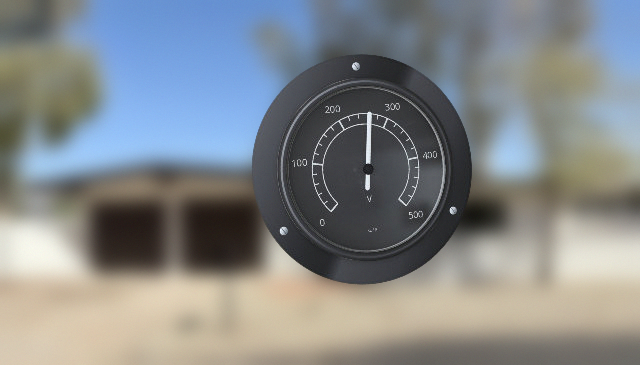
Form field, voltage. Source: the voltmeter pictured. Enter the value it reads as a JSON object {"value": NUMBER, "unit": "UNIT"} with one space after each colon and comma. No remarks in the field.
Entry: {"value": 260, "unit": "V"}
